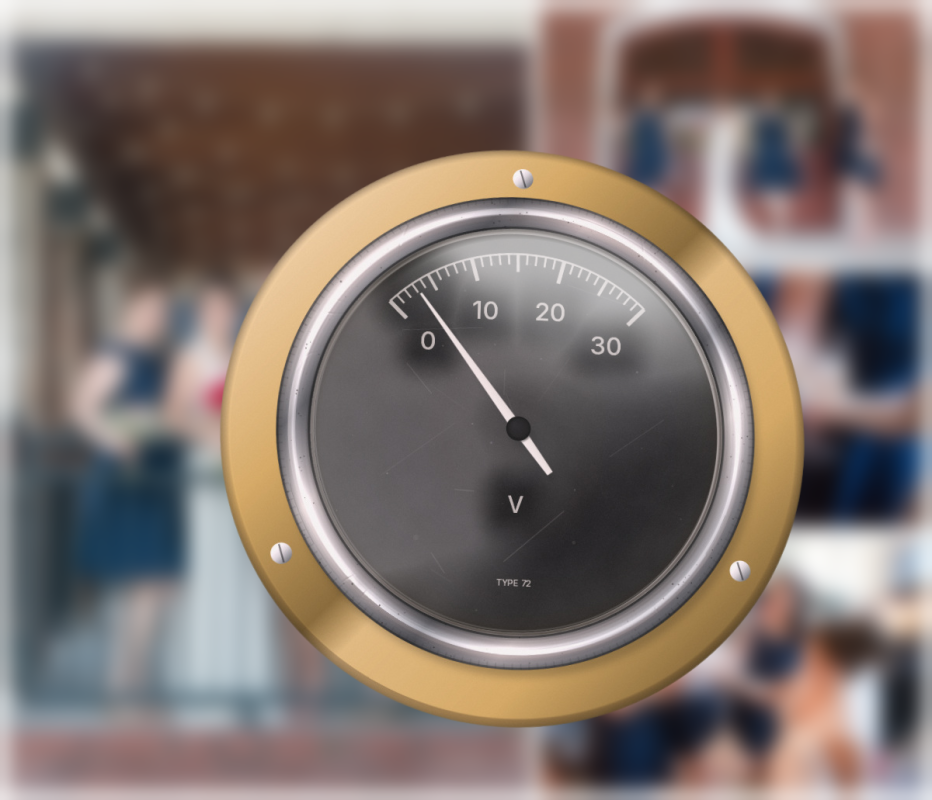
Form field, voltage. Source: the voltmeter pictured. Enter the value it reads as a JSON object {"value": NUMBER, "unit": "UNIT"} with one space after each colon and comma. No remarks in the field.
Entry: {"value": 3, "unit": "V"}
